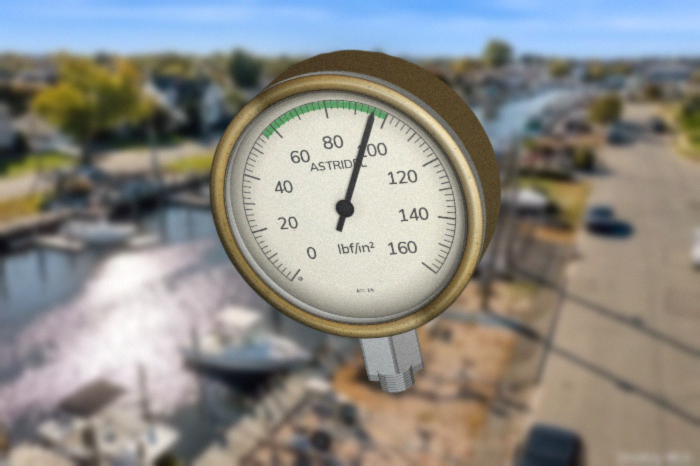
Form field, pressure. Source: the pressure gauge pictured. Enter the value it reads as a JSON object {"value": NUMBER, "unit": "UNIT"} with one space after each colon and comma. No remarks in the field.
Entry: {"value": 96, "unit": "psi"}
